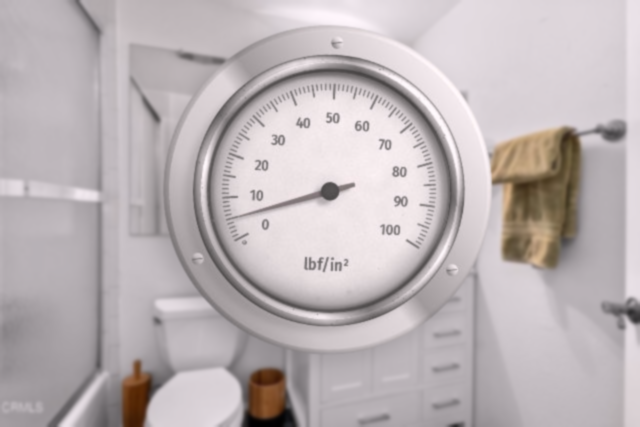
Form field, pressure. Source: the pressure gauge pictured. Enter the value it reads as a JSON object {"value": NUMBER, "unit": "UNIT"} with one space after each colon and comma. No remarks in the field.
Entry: {"value": 5, "unit": "psi"}
